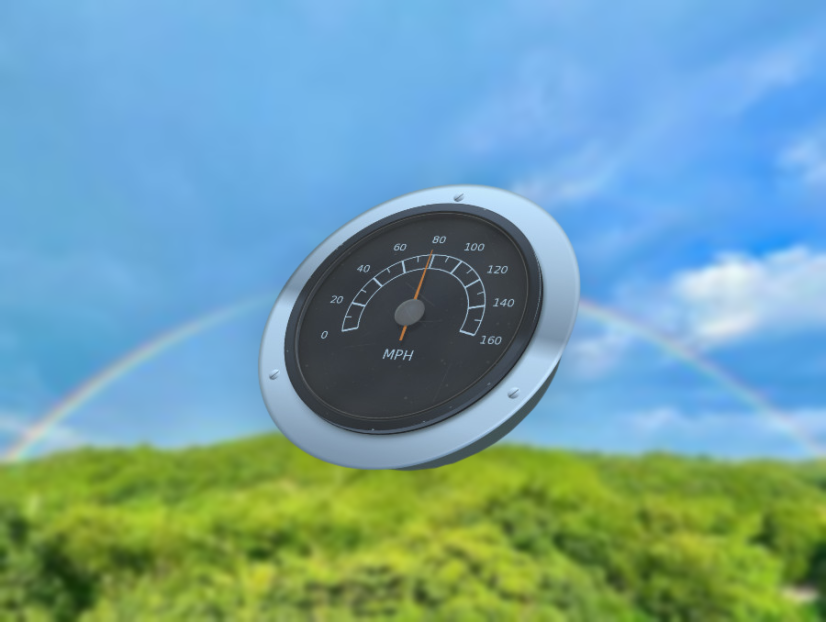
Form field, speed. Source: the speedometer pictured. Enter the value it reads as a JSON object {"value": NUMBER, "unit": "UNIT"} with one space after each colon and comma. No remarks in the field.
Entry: {"value": 80, "unit": "mph"}
